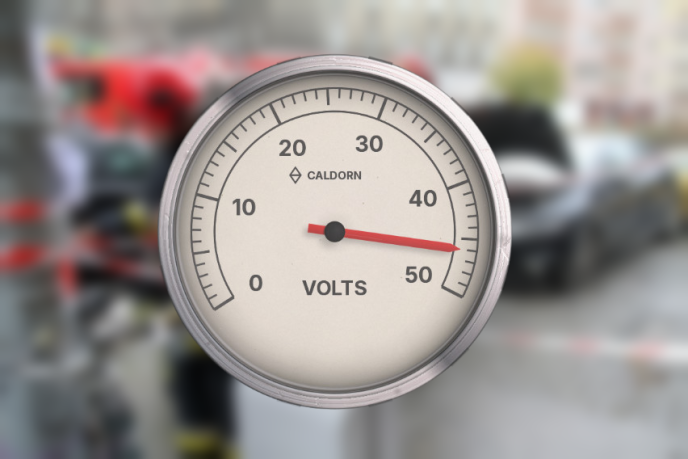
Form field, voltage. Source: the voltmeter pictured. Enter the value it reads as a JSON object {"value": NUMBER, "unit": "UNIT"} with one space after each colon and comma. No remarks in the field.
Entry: {"value": 46, "unit": "V"}
